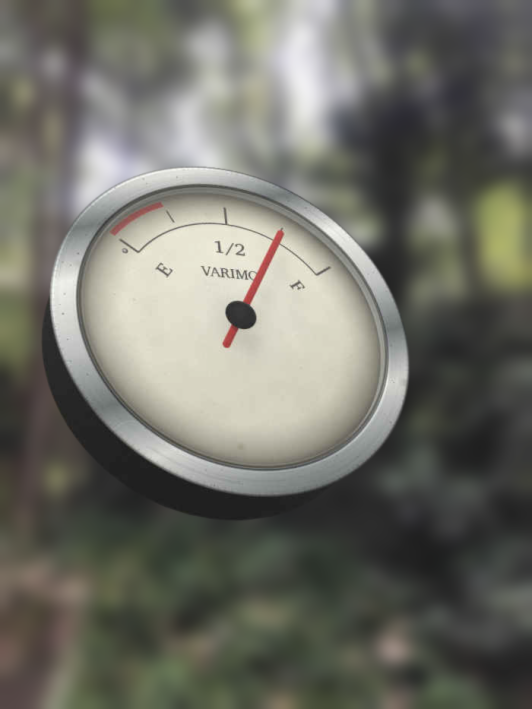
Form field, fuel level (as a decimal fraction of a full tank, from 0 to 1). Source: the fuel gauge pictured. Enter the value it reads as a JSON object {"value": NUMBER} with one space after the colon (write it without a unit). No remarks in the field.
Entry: {"value": 0.75}
